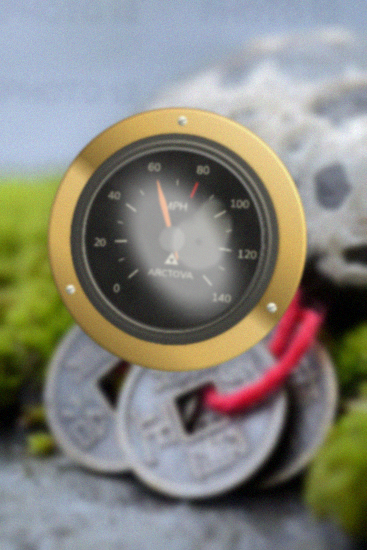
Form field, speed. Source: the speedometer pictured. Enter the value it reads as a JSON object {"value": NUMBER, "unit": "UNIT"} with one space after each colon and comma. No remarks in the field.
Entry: {"value": 60, "unit": "mph"}
